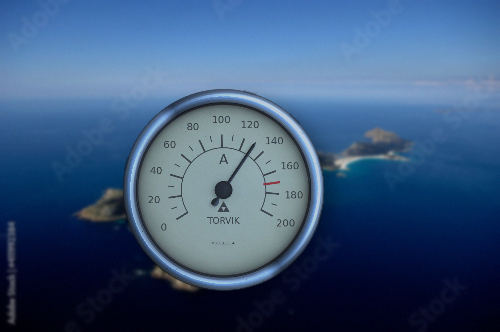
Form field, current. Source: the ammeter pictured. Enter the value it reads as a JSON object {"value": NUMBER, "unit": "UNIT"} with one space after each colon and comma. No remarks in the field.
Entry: {"value": 130, "unit": "A"}
